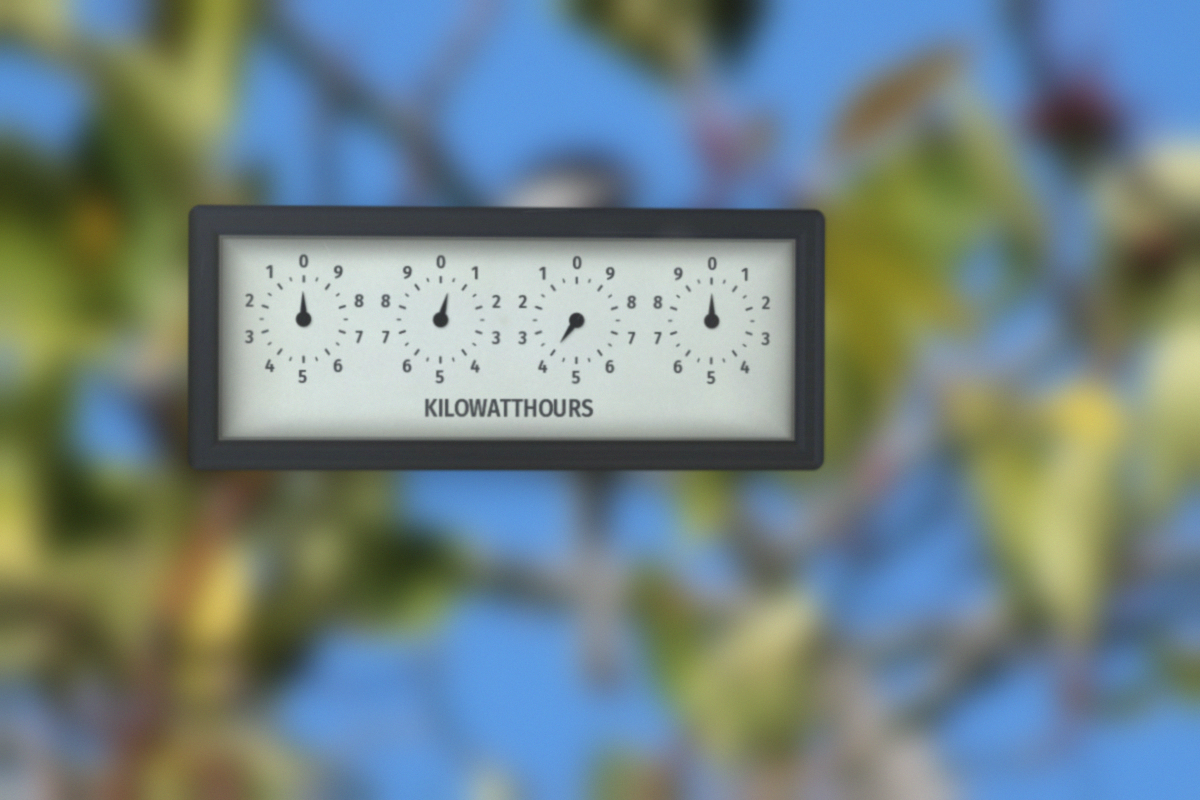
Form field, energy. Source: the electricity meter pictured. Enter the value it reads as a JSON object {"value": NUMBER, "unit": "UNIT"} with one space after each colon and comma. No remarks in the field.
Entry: {"value": 40, "unit": "kWh"}
